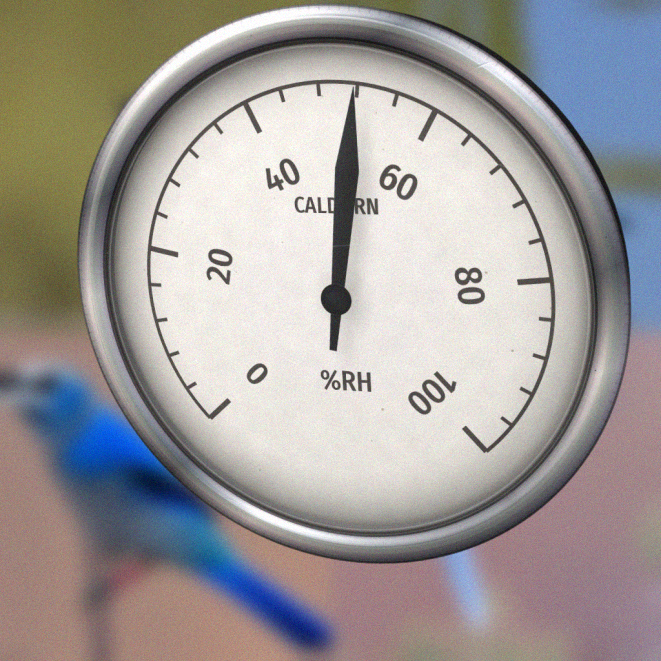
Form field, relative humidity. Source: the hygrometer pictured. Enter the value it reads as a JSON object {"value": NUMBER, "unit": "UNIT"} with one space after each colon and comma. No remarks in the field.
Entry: {"value": 52, "unit": "%"}
